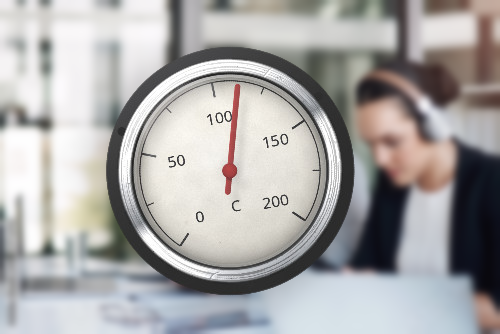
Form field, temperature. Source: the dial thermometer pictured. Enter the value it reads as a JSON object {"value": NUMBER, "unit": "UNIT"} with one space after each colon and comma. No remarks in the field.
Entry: {"value": 112.5, "unit": "°C"}
